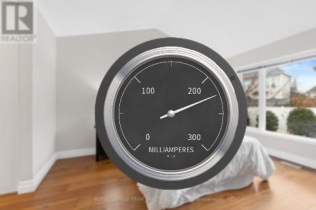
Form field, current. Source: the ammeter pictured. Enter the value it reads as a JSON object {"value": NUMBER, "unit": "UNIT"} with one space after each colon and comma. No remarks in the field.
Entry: {"value": 225, "unit": "mA"}
